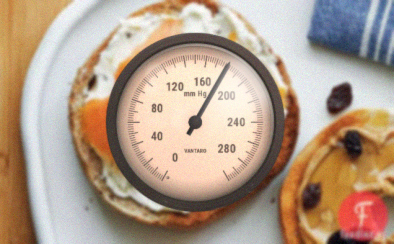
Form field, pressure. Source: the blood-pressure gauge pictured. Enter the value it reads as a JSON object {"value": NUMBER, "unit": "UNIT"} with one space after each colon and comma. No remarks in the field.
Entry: {"value": 180, "unit": "mmHg"}
